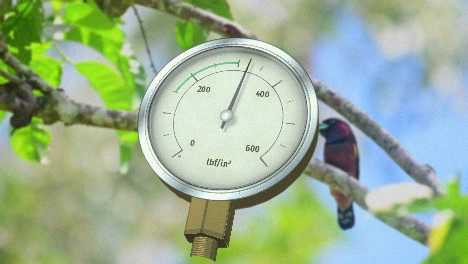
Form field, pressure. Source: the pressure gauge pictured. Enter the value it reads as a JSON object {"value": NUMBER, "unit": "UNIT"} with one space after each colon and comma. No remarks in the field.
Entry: {"value": 325, "unit": "psi"}
